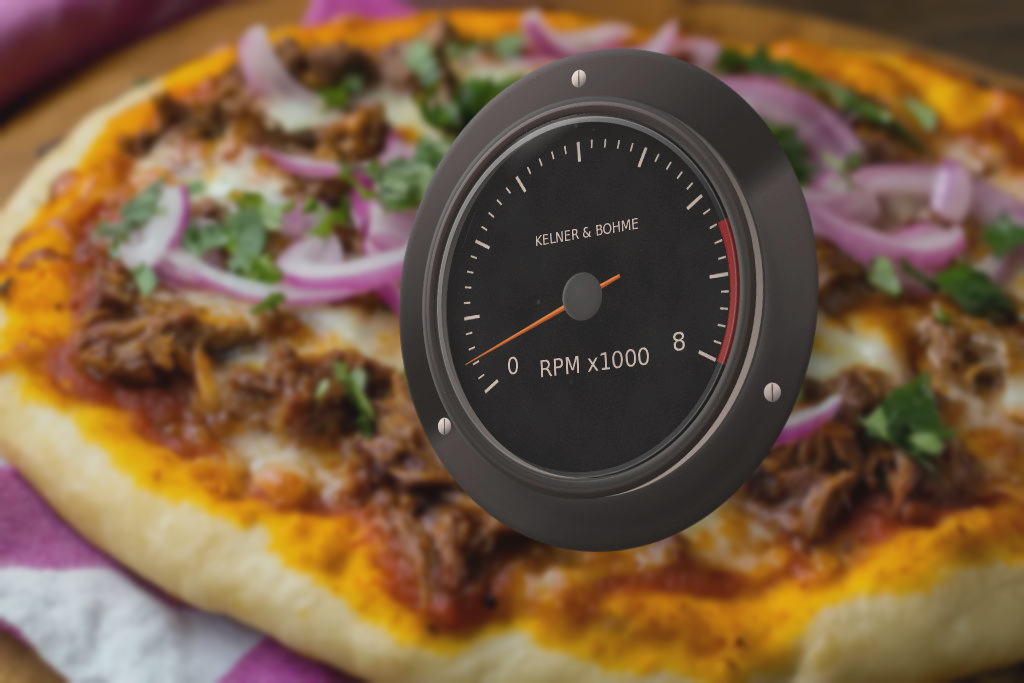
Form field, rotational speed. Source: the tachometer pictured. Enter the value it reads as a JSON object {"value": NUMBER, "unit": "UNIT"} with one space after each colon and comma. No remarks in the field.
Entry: {"value": 400, "unit": "rpm"}
